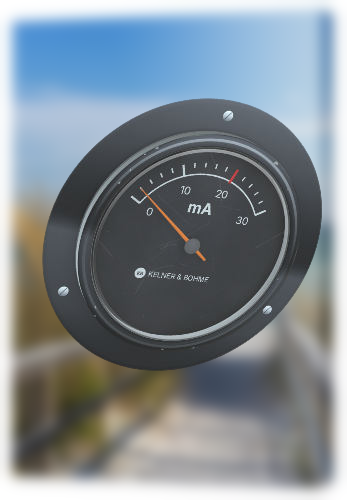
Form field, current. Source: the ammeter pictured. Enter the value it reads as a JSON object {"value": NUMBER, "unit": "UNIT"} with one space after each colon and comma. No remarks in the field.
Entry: {"value": 2, "unit": "mA"}
